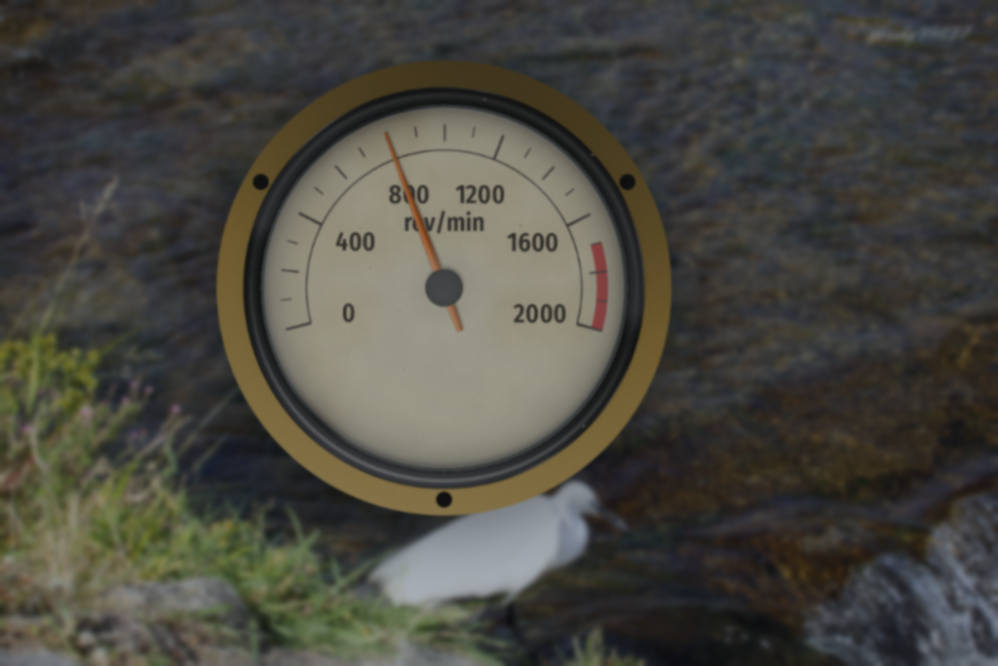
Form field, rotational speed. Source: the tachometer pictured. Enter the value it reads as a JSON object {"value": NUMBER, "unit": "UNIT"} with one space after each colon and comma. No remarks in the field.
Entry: {"value": 800, "unit": "rpm"}
